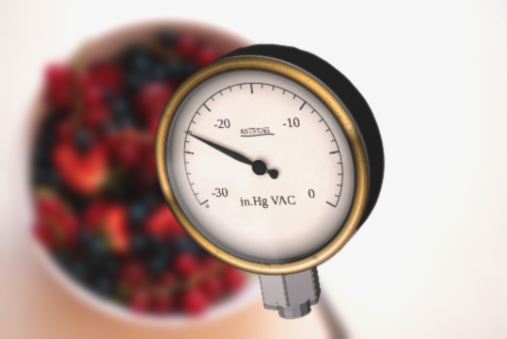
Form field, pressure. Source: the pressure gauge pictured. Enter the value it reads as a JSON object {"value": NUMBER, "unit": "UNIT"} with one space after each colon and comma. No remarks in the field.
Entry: {"value": -23, "unit": "inHg"}
